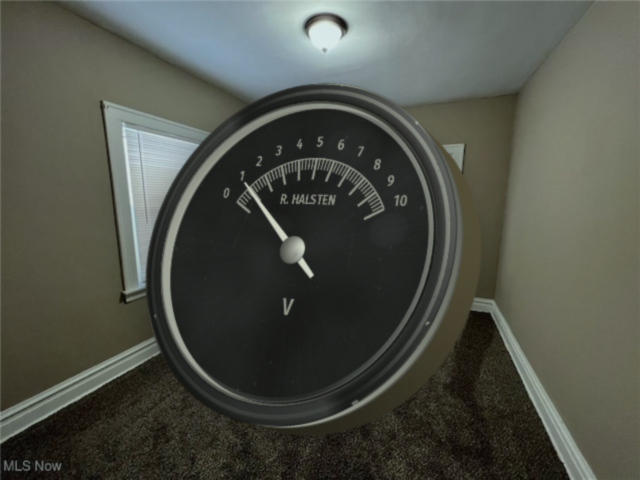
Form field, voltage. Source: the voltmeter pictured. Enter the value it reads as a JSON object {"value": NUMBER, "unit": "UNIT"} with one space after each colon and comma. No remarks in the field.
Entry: {"value": 1, "unit": "V"}
